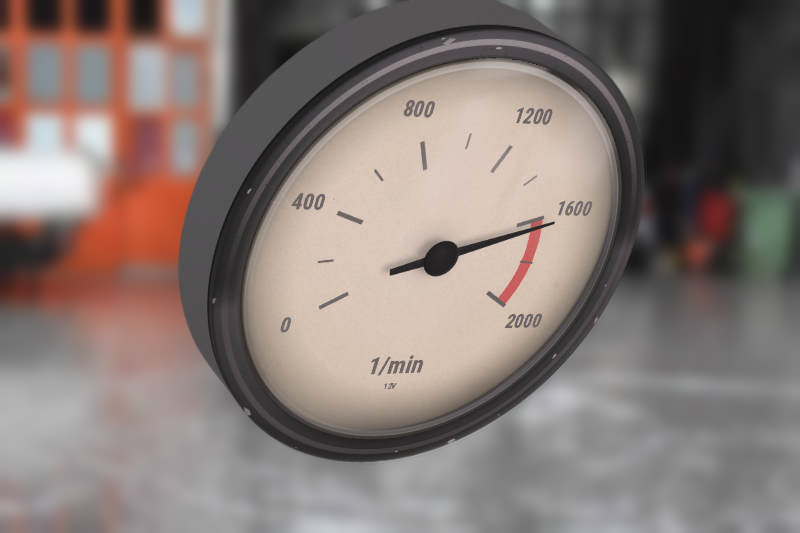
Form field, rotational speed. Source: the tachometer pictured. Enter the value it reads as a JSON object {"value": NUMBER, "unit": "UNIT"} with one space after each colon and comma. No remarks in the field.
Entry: {"value": 1600, "unit": "rpm"}
